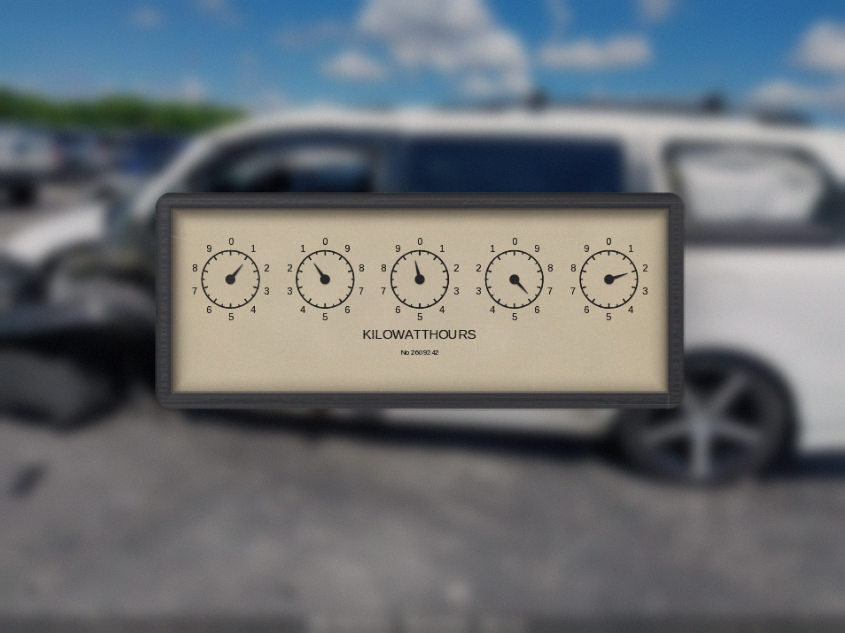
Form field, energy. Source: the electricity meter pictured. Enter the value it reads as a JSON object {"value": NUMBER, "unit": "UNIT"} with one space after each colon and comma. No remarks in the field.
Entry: {"value": 10962, "unit": "kWh"}
